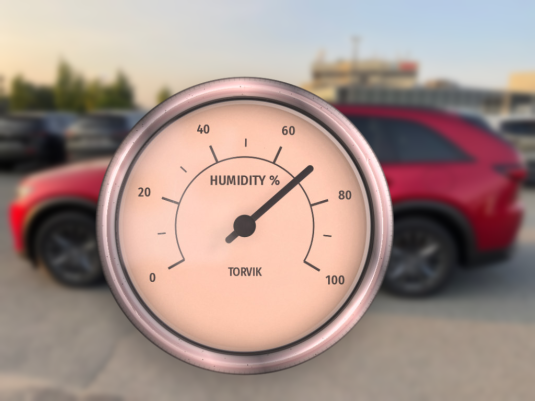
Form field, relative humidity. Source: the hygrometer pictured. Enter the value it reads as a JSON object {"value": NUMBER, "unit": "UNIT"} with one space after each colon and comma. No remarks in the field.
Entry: {"value": 70, "unit": "%"}
